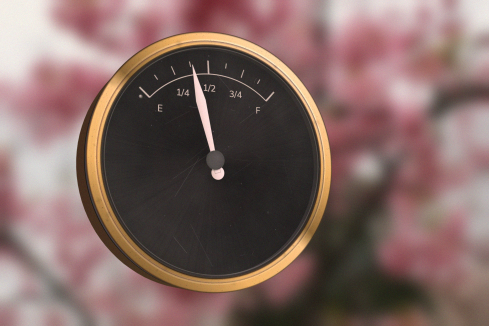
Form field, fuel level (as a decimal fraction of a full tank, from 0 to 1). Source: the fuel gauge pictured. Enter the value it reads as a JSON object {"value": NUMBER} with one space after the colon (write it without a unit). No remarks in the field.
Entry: {"value": 0.375}
